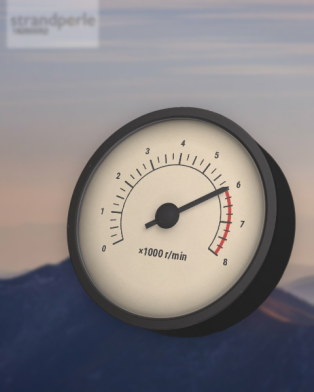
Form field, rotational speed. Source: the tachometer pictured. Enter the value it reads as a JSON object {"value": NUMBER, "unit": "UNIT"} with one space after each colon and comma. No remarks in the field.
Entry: {"value": 6000, "unit": "rpm"}
